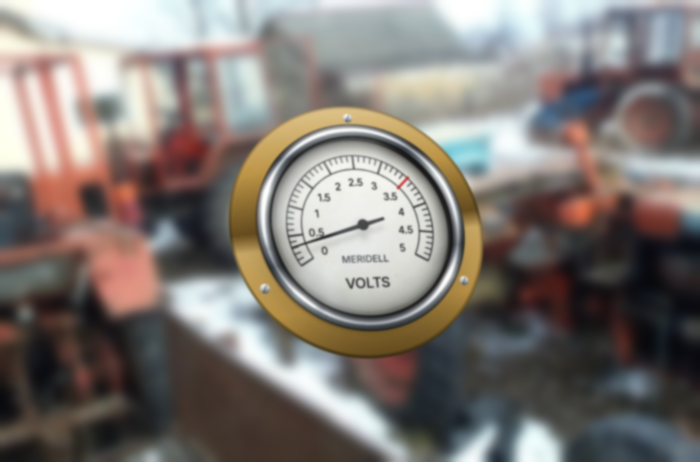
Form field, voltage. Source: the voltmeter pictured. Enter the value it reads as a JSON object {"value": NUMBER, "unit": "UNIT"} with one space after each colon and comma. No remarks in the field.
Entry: {"value": 0.3, "unit": "V"}
